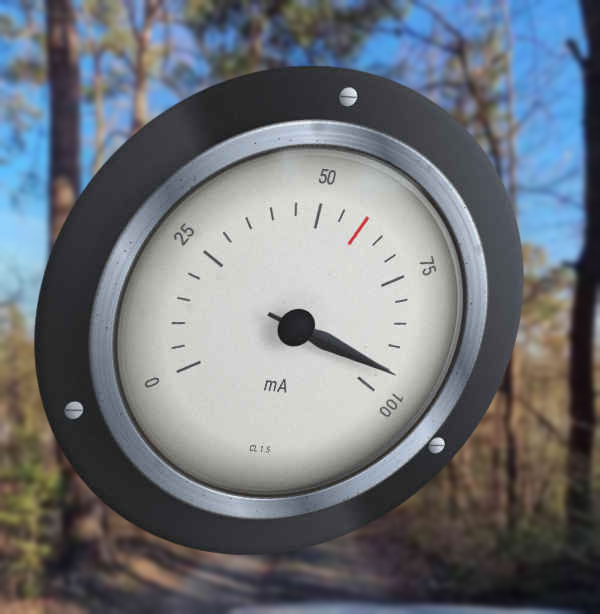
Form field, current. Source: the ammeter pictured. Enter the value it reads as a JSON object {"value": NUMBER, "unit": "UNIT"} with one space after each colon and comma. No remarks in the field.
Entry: {"value": 95, "unit": "mA"}
